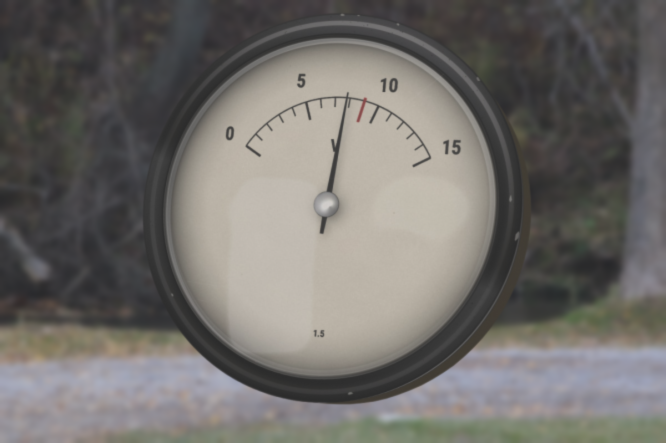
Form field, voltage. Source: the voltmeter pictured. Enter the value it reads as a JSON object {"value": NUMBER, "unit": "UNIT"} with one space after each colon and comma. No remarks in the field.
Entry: {"value": 8, "unit": "V"}
